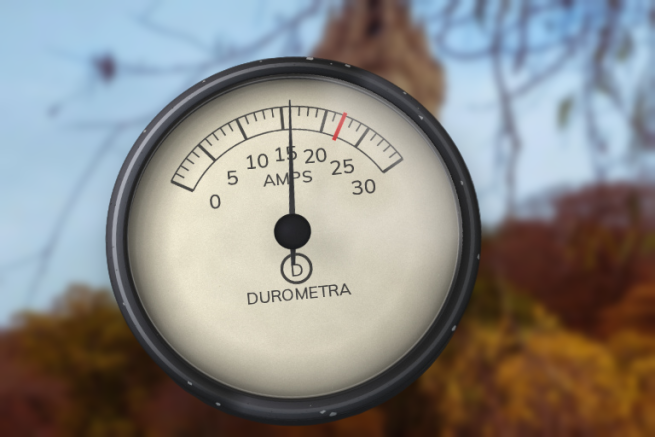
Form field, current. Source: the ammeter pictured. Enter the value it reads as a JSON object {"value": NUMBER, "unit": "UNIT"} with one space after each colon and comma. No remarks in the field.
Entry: {"value": 16, "unit": "A"}
